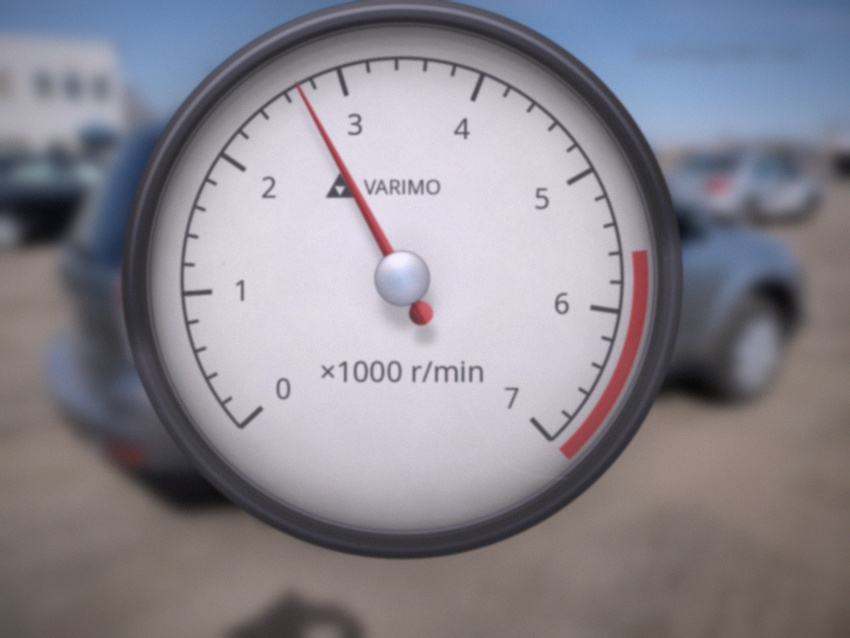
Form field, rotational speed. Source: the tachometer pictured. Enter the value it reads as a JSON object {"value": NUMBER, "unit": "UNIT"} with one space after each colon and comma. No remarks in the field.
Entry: {"value": 2700, "unit": "rpm"}
